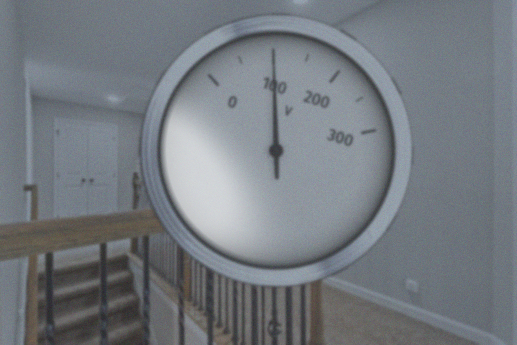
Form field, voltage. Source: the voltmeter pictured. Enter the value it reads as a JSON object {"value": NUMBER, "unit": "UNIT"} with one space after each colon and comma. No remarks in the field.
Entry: {"value": 100, "unit": "V"}
